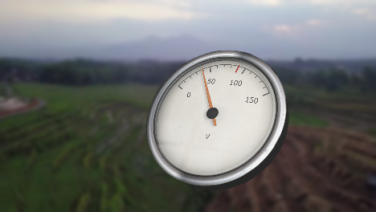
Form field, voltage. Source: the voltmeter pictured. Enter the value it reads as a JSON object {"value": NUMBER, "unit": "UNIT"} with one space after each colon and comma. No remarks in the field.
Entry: {"value": 40, "unit": "V"}
